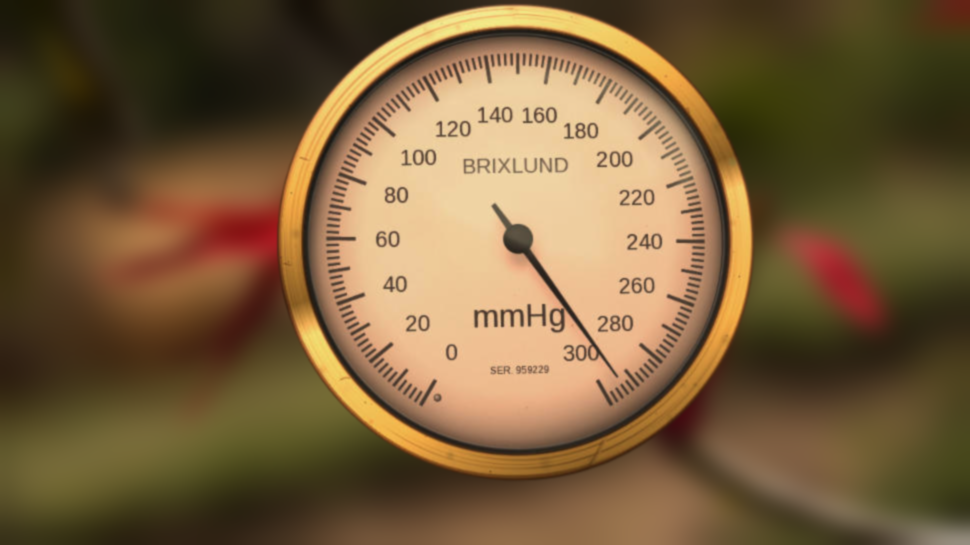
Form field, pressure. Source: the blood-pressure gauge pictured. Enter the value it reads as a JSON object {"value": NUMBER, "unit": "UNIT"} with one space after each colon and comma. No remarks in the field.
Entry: {"value": 294, "unit": "mmHg"}
